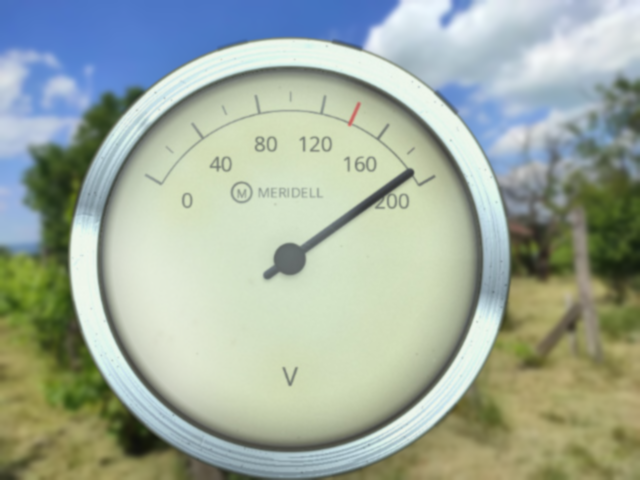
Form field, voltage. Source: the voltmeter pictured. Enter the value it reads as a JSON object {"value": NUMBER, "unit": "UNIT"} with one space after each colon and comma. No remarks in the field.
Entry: {"value": 190, "unit": "V"}
